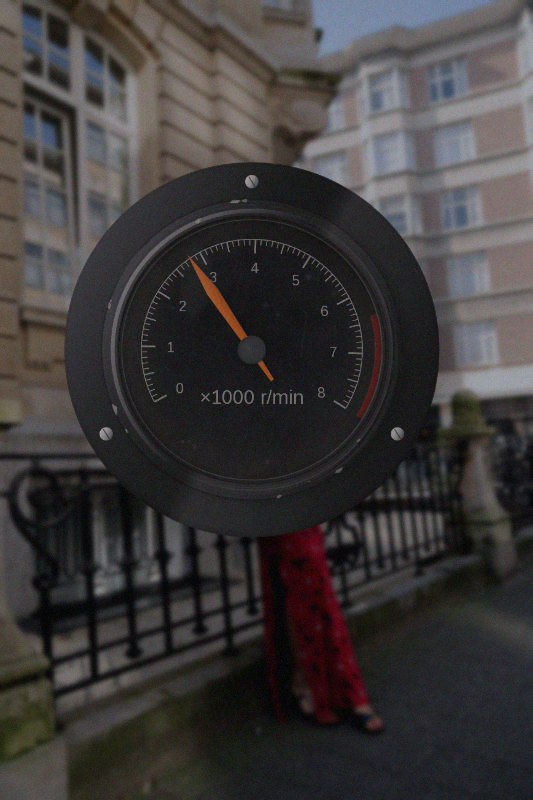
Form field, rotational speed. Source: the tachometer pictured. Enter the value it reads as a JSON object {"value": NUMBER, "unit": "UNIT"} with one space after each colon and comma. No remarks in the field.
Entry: {"value": 2800, "unit": "rpm"}
